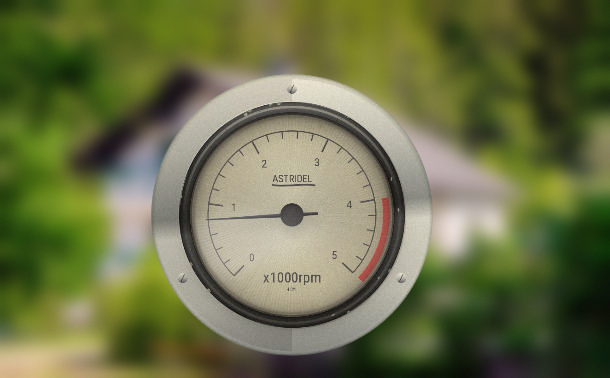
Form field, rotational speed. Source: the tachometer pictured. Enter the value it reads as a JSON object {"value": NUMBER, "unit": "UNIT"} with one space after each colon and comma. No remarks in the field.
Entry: {"value": 800, "unit": "rpm"}
